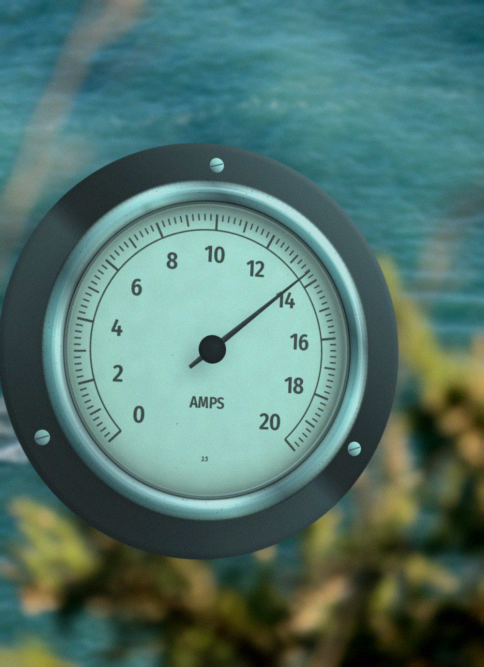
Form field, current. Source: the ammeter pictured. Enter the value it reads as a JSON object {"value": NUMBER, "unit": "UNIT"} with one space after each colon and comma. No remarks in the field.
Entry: {"value": 13.6, "unit": "A"}
